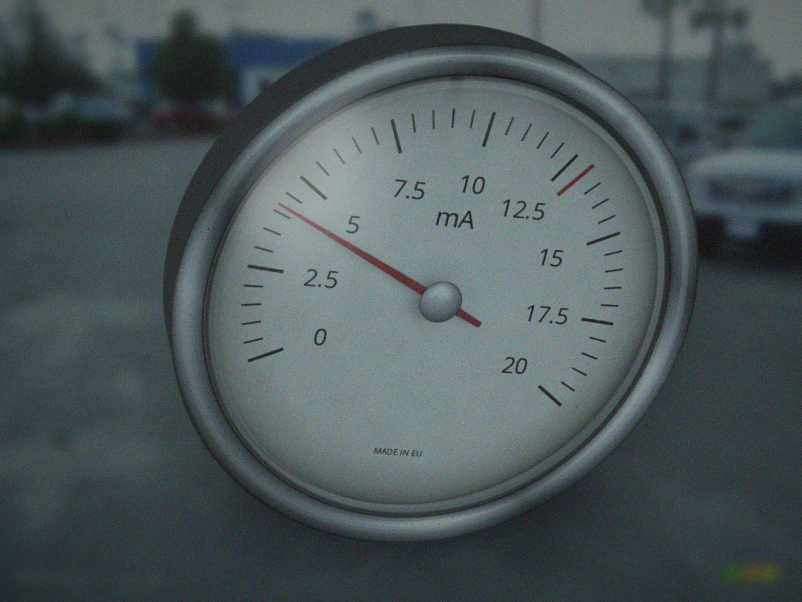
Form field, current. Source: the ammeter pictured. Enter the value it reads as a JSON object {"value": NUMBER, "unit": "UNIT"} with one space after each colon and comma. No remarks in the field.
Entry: {"value": 4.25, "unit": "mA"}
